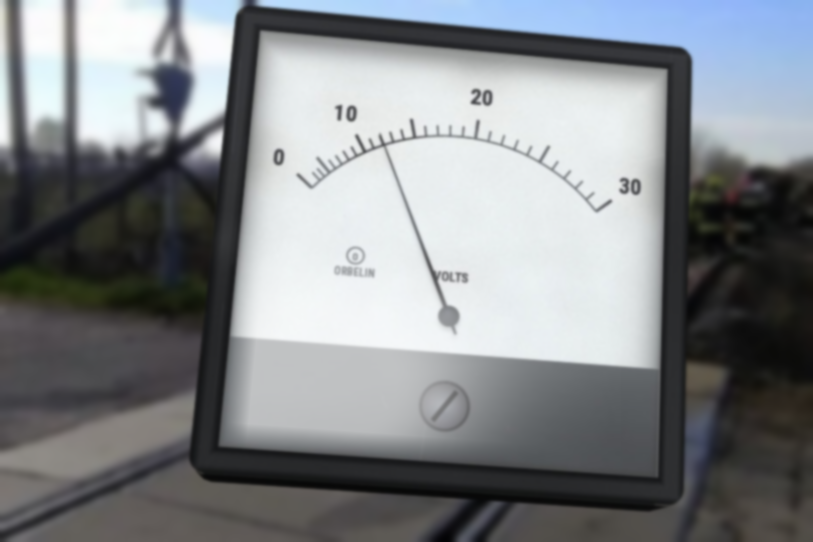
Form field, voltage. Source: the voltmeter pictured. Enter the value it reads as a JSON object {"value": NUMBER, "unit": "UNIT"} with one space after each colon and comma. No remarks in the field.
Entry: {"value": 12, "unit": "V"}
